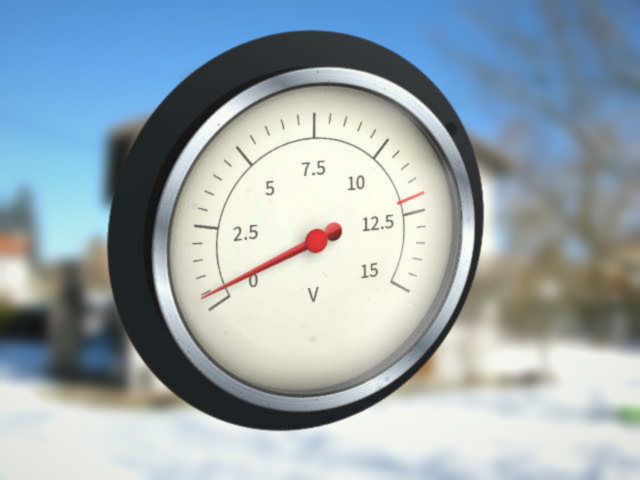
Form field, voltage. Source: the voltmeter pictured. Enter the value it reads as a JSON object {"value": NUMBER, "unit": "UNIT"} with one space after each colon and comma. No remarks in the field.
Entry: {"value": 0.5, "unit": "V"}
